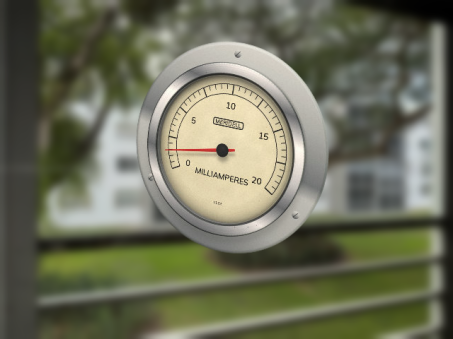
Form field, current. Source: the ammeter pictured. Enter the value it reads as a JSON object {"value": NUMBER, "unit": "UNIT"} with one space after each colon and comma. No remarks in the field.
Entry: {"value": 1.5, "unit": "mA"}
